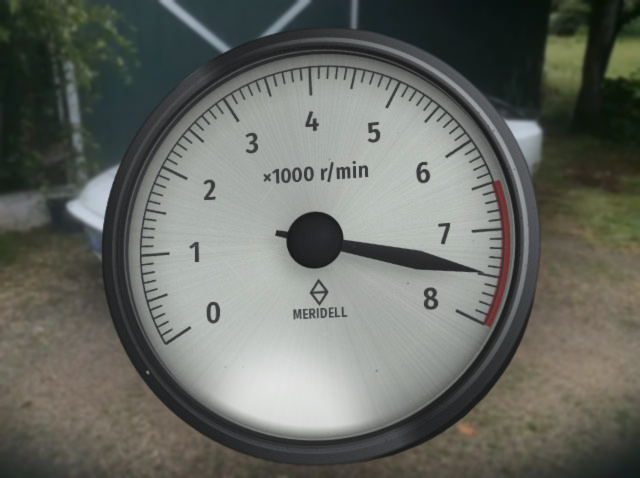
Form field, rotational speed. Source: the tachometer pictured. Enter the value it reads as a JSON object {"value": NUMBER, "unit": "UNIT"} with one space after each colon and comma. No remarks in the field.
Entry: {"value": 7500, "unit": "rpm"}
